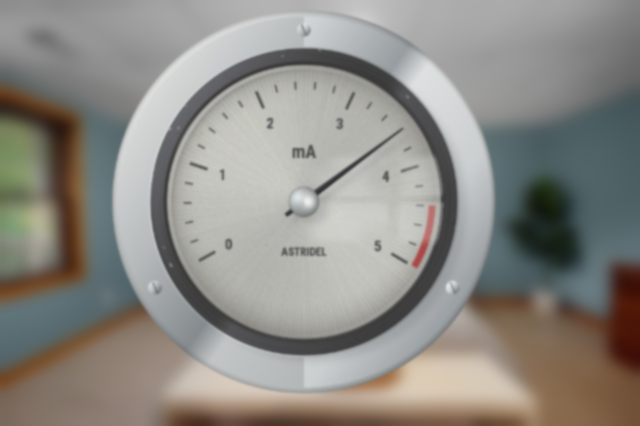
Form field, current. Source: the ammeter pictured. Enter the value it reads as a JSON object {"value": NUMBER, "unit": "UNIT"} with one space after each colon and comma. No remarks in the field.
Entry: {"value": 3.6, "unit": "mA"}
